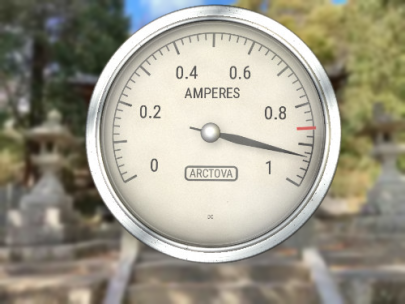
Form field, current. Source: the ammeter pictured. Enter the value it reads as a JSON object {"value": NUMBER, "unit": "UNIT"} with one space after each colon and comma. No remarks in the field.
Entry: {"value": 0.93, "unit": "A"}
